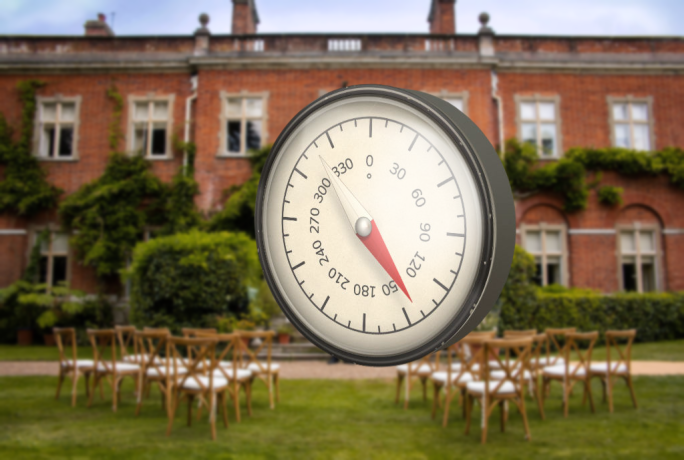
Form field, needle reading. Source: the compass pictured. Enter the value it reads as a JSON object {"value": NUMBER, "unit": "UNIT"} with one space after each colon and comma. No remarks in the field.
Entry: {"value": 140, "unit": "°"}
